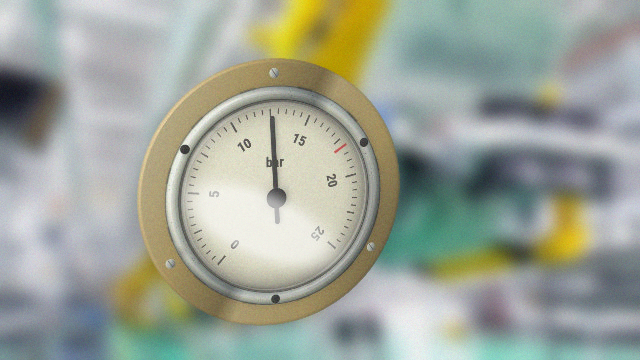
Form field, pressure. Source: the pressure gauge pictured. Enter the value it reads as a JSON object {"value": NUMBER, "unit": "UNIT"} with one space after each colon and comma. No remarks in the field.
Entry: {"value": 12.5, "unit": "bar"}
